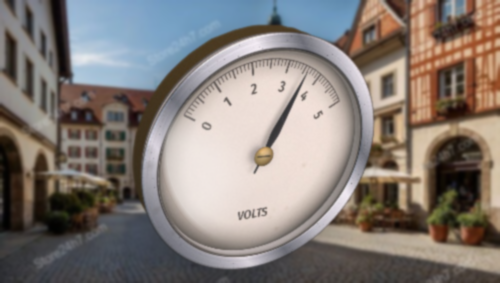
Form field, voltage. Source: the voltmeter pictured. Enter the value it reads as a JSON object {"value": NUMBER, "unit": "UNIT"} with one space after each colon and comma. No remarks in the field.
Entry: {"value": 3.5, "unit": "V"}
